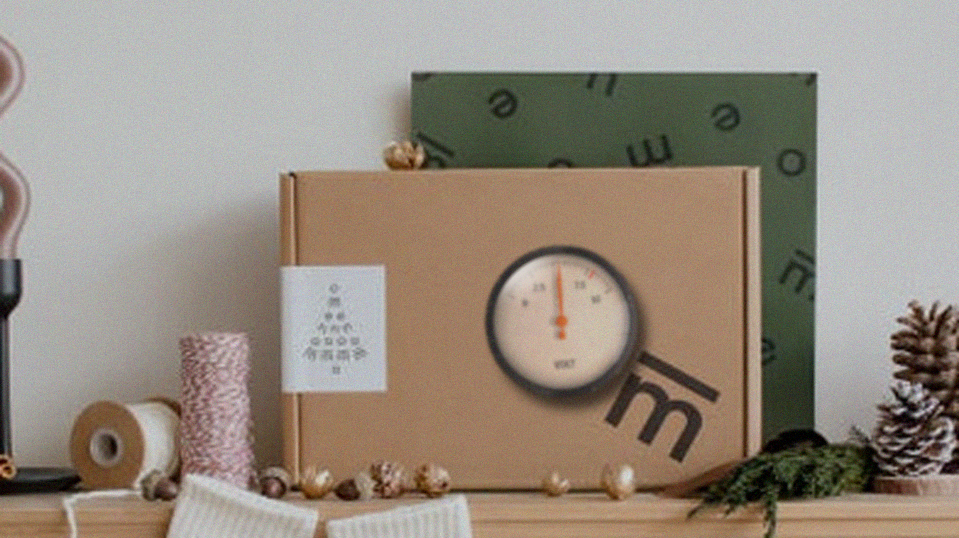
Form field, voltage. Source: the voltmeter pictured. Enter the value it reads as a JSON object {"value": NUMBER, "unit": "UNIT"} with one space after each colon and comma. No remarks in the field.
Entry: {"value": 5, "unit": "V"}
